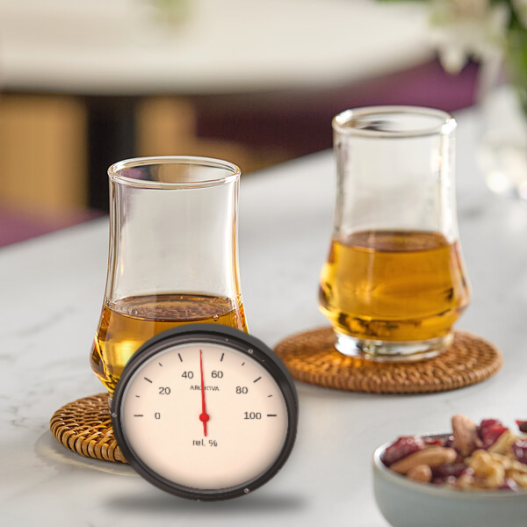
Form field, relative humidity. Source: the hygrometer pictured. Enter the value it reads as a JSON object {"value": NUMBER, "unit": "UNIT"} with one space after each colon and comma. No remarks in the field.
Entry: {"value": 50, "unit": "%"}
